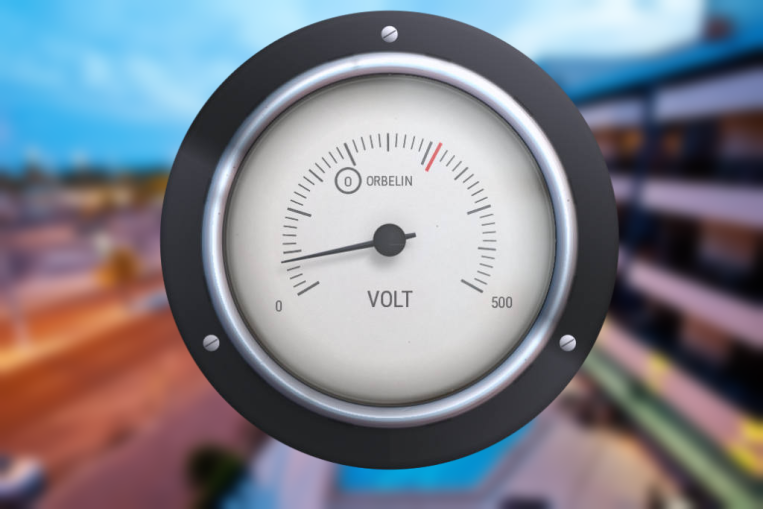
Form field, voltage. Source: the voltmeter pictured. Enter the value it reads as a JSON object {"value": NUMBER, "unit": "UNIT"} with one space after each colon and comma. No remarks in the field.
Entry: {"value": 40, "unit": "V"}
